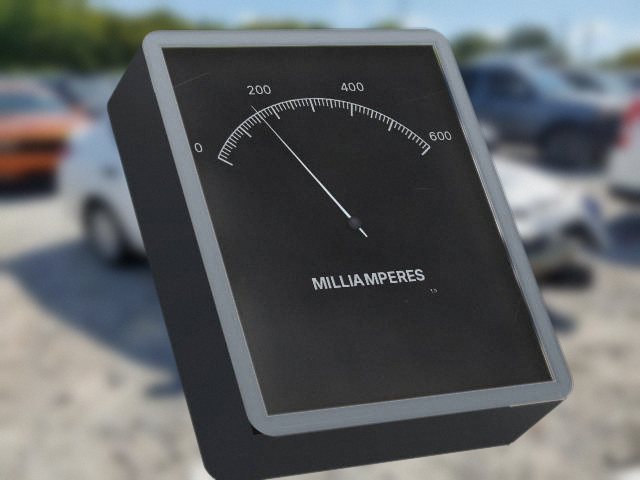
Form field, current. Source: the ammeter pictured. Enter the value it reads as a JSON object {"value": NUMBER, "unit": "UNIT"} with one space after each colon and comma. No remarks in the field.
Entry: {"value": 150, "unit": "mA"}
